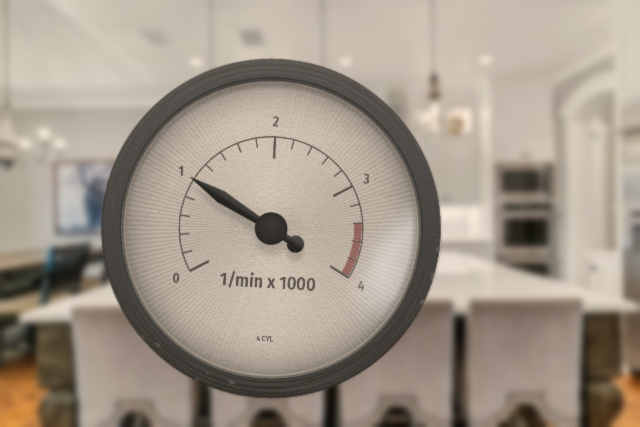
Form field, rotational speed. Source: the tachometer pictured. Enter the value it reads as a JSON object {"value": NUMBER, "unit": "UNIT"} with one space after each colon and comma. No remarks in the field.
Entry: {"value": 1000, "unit": "rpm"}
